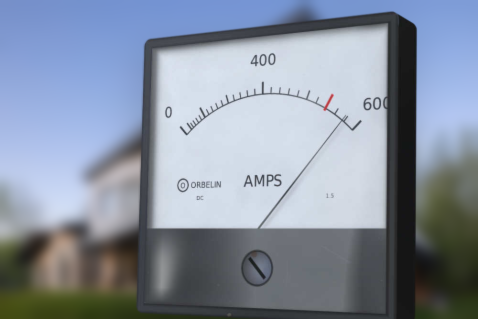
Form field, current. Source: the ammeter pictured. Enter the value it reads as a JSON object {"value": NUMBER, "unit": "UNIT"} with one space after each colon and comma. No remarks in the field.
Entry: {"value": 580, "unit": "A"}
